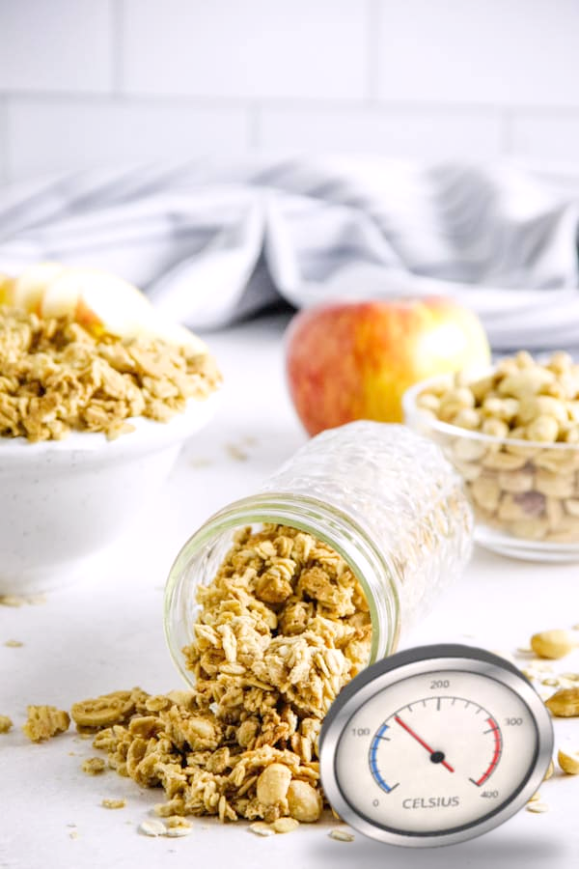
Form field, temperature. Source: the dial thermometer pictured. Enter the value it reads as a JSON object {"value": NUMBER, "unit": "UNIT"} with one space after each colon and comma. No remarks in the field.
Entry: {"value": 140, "unit": "°C"}
